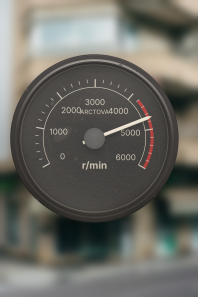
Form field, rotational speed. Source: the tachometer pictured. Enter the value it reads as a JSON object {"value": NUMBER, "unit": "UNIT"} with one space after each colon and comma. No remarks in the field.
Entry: {"value": 4700, "unit": "rpm"}
